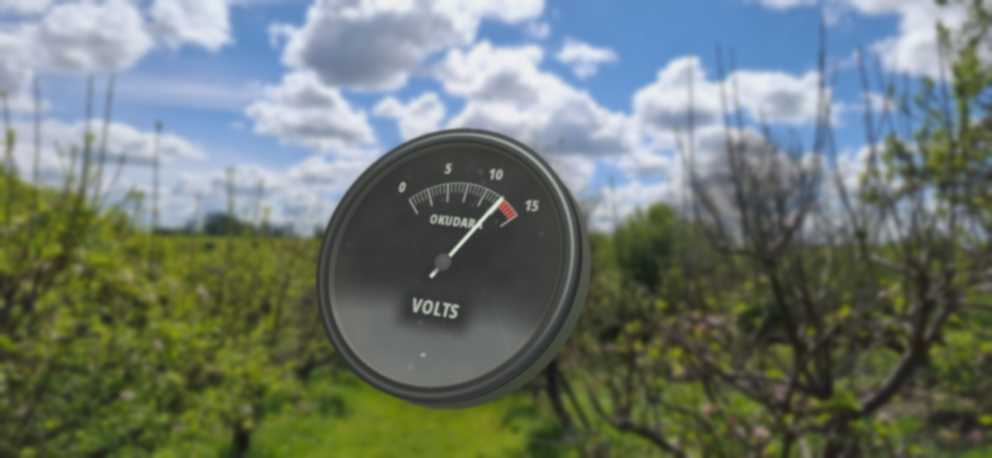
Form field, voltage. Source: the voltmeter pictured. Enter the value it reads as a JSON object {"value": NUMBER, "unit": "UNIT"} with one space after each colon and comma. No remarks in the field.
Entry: {"value": 12.5, "unit": "V"}
